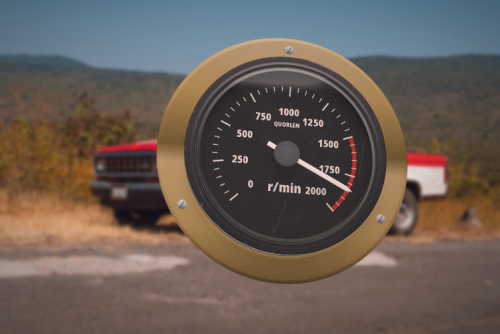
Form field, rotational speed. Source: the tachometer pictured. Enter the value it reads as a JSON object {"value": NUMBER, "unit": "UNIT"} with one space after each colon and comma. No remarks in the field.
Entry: {"value": 1850, "unit": "rpm"}
